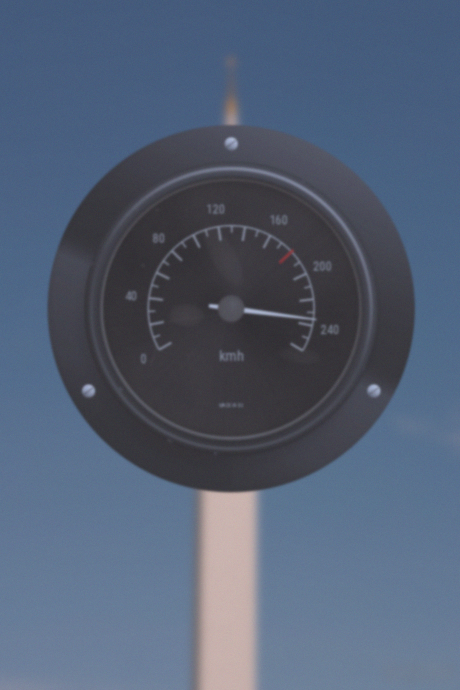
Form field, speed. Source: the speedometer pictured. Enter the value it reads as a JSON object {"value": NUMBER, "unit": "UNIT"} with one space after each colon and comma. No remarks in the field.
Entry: {"value": 235, "unit": "km/h"}
